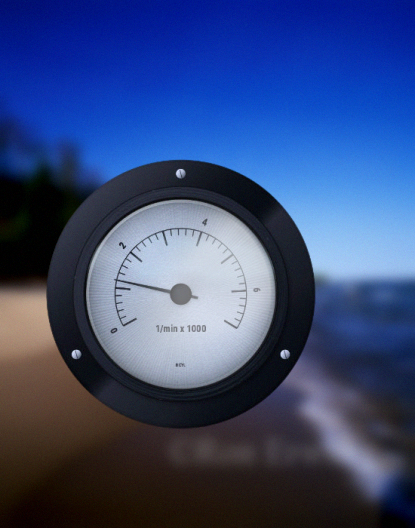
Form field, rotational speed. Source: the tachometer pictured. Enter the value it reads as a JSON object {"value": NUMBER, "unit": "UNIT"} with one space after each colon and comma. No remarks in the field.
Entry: {"value": 1200, "unit": "rpm"}
